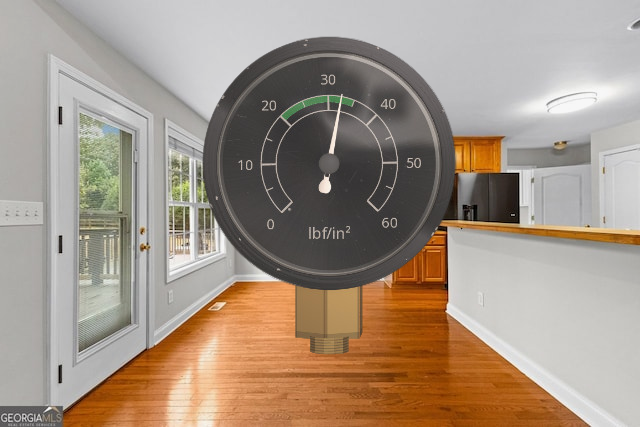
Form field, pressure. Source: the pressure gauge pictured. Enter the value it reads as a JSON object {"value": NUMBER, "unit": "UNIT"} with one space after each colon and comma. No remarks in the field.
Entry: {"value": 32.5, "unit": "psi"}
